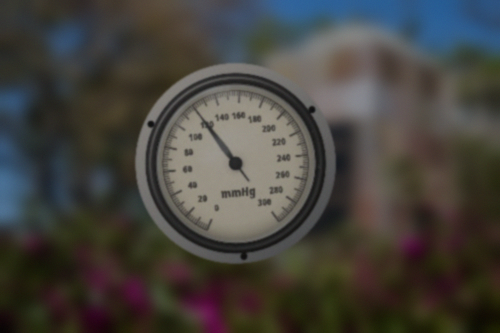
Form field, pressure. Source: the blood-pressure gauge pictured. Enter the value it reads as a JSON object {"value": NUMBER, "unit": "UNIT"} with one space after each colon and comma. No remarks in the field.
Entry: {"value": 120, "unit": "mmHg"}
